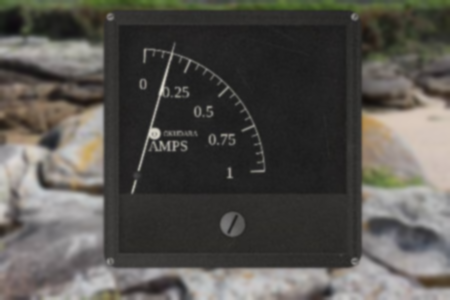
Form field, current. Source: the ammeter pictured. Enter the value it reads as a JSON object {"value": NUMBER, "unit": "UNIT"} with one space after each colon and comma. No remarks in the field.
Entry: {"value": 0.15, "unit": "A"}
